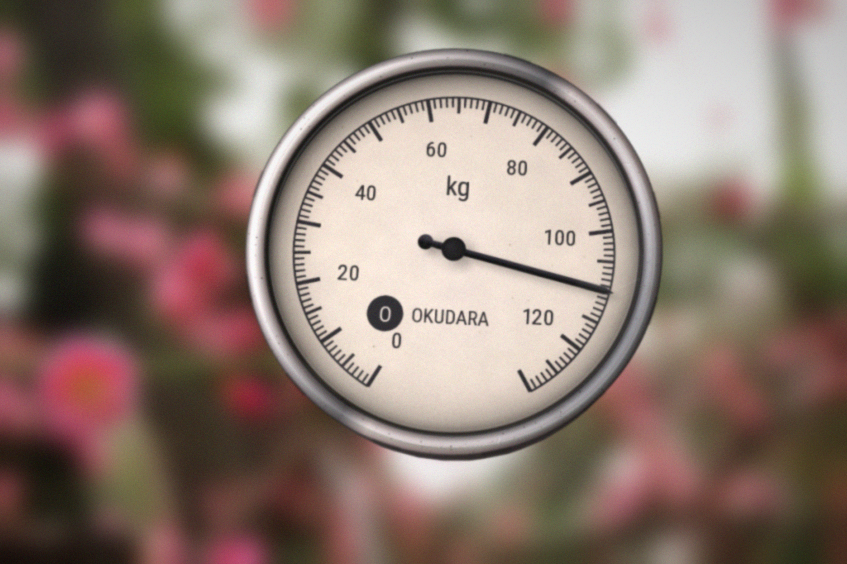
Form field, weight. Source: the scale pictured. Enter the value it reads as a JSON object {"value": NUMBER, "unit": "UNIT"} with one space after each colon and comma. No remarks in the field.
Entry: {"value": 110, "unit": "kg"}
